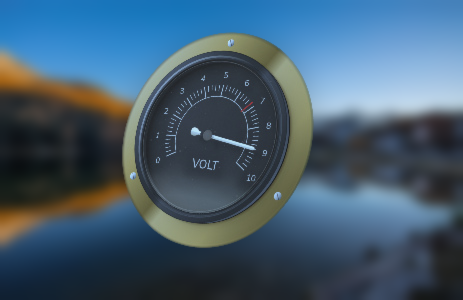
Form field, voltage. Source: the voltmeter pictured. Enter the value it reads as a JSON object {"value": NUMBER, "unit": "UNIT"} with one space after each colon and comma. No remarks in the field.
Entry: {"value": 9, "unit": "V"}
